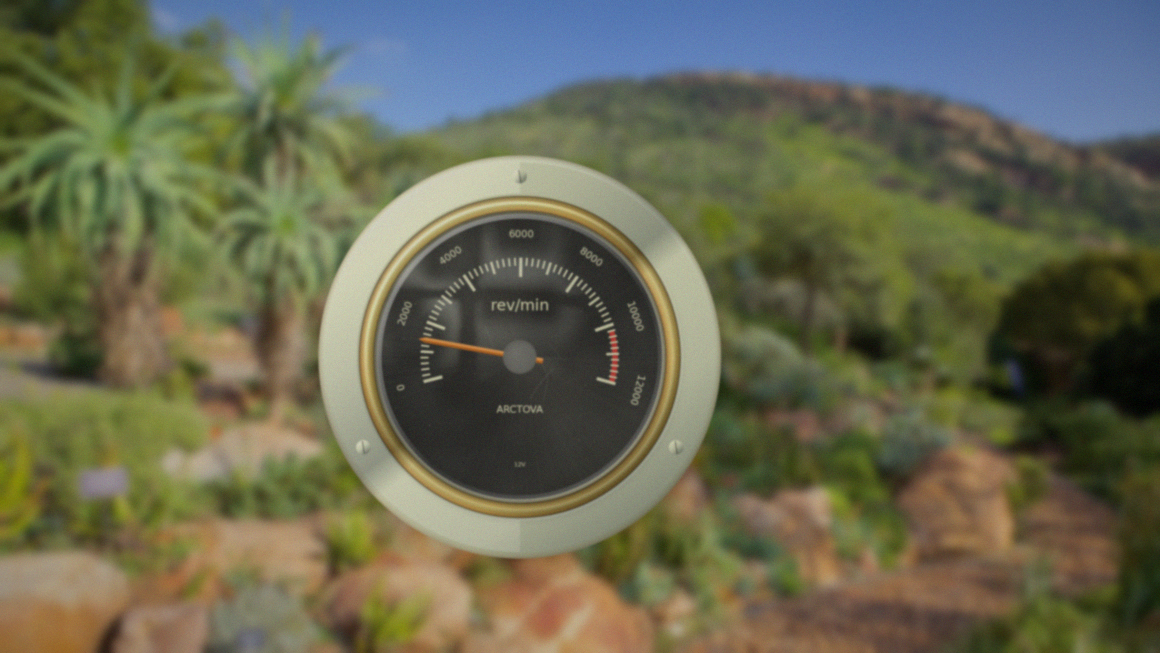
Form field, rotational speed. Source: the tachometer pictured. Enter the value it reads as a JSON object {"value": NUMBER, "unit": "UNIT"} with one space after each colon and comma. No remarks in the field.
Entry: {"value": 1400, "unit": "rpm"}
